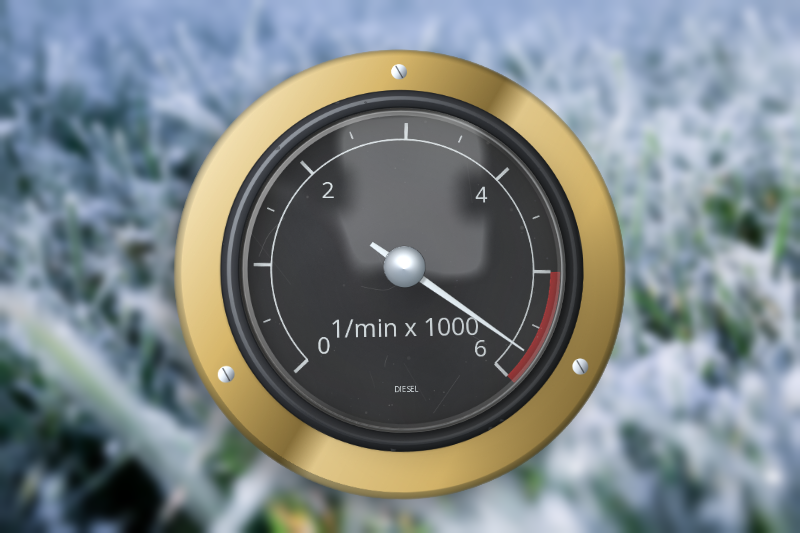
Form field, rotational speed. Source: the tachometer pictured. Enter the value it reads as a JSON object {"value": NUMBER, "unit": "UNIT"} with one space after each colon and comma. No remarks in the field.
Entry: {"value": 5750, "unit": "rpm"}
